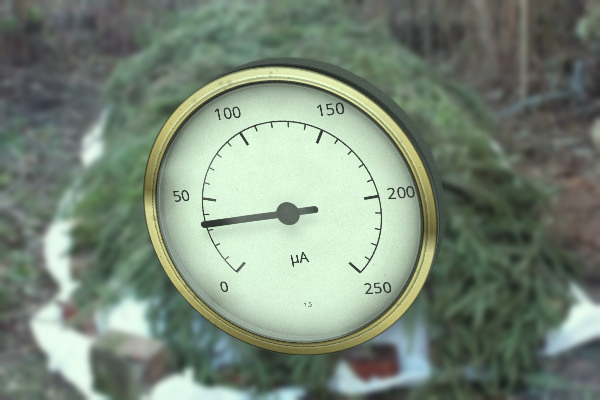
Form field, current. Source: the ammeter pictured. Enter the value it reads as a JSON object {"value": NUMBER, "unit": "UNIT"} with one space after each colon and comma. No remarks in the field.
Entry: {"value": 35, "unit": "µA"}
